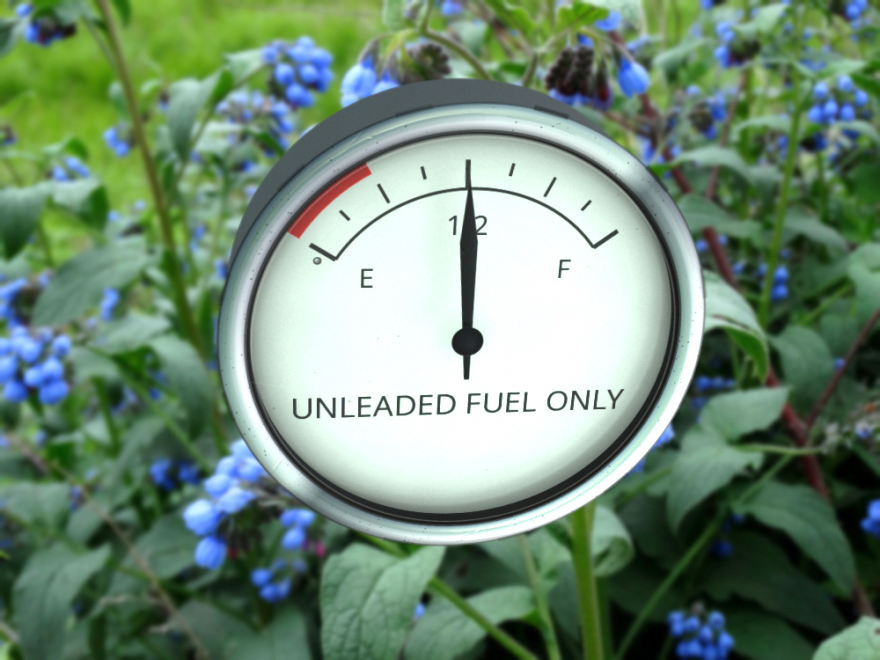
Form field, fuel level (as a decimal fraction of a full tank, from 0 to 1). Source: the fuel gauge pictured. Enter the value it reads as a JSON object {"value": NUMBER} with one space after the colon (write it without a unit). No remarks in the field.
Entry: {"value": 0.5}
